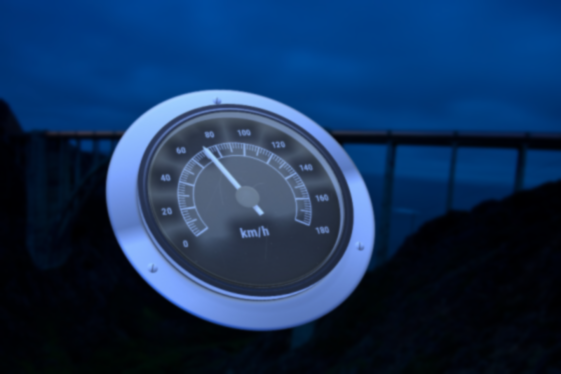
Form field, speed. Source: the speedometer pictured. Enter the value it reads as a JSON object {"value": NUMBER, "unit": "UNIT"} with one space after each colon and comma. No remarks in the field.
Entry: {"value": 70, "unit": "km/h"}
